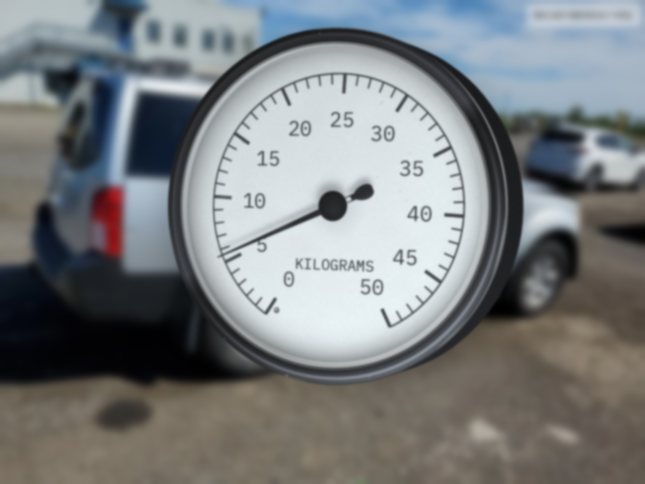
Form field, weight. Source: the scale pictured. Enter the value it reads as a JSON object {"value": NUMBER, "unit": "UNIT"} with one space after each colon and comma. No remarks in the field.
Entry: {"value": 5.5, "unit": "kg"}
